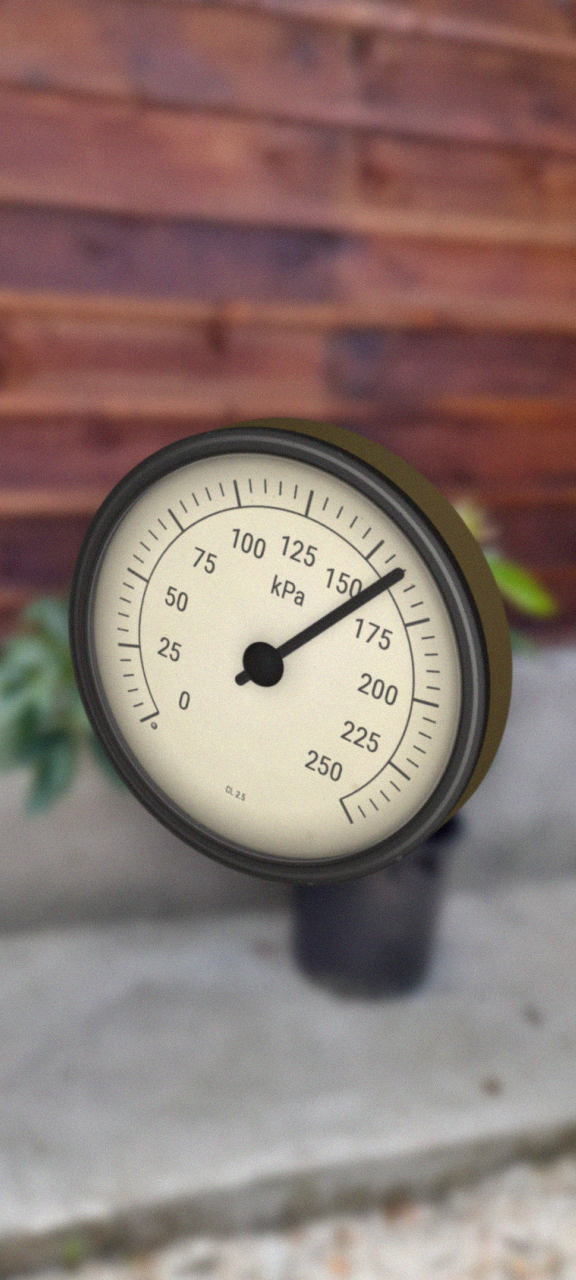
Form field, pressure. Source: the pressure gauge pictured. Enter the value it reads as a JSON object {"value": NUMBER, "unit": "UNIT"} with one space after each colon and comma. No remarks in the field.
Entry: {"value": 160, "unit": "kPa"}
